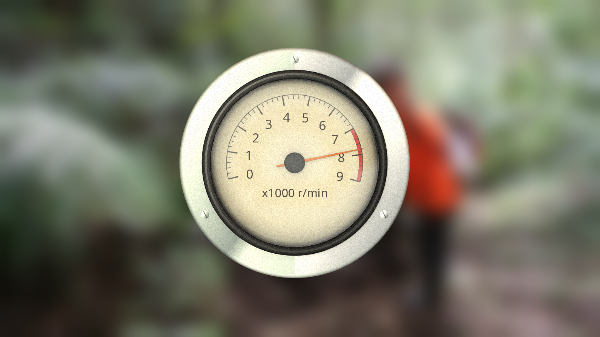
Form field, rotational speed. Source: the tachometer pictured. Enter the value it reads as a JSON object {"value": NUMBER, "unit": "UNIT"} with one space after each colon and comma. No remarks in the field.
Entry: {"value": 7800, "unit": "rpm"}
